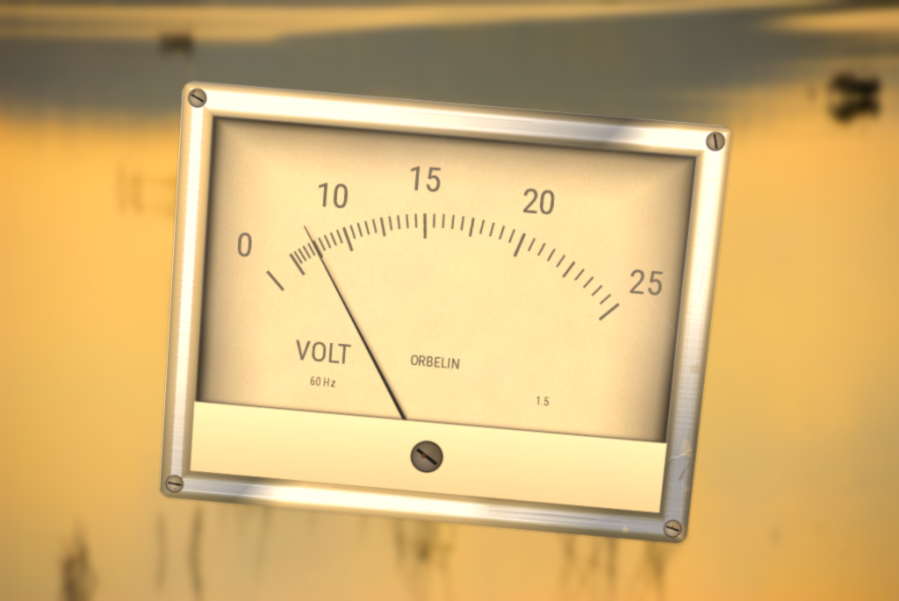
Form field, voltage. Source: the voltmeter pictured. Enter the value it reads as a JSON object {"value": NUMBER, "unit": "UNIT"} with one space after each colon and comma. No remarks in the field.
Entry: {"value": 7.5, "unit": "V"}
